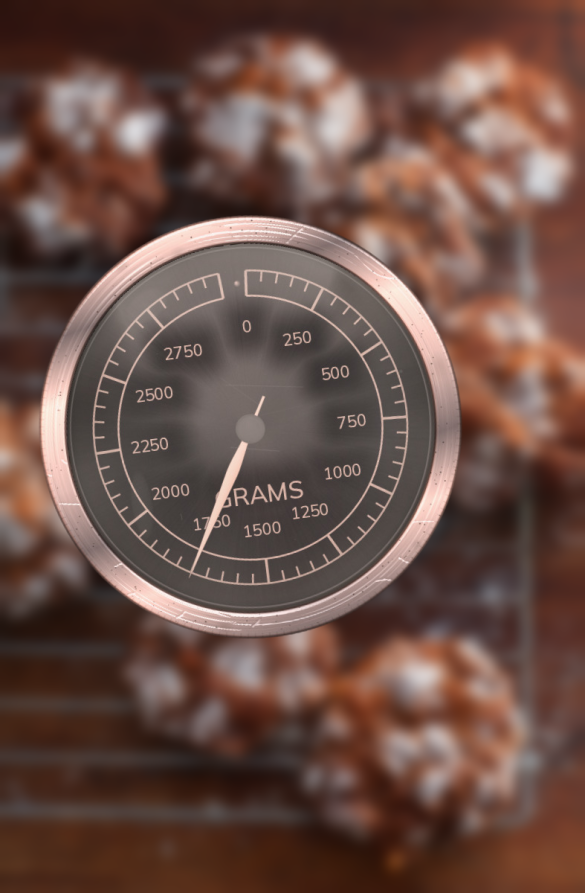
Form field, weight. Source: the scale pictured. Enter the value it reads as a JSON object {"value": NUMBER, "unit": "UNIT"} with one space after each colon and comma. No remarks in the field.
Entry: {"value": 1750, "unit": "g"}
